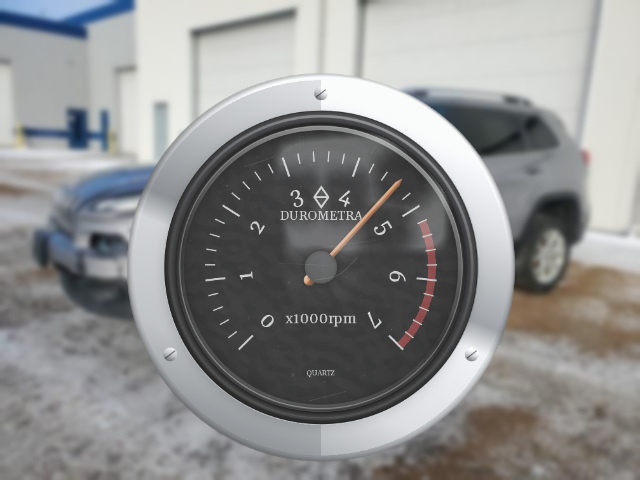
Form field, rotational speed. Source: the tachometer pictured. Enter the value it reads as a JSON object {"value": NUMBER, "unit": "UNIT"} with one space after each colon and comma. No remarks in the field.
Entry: {"value": 4600, "unit": "rpm"}
